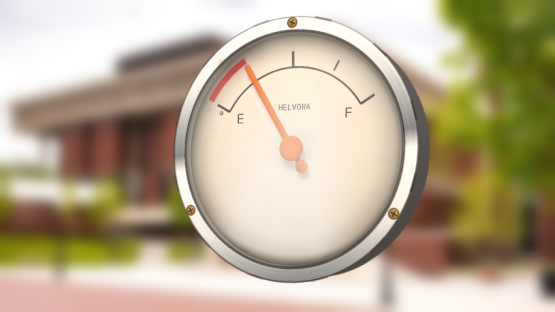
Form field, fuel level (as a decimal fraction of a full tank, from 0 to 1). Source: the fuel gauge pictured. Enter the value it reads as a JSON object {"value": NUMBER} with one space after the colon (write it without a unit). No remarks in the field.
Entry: {"value": 0.25}
